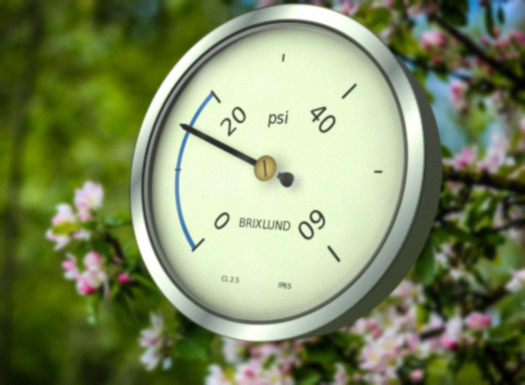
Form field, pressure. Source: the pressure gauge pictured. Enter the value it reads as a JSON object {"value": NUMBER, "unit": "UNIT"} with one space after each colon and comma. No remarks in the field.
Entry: {"value": 15, "unit": "psi"}
